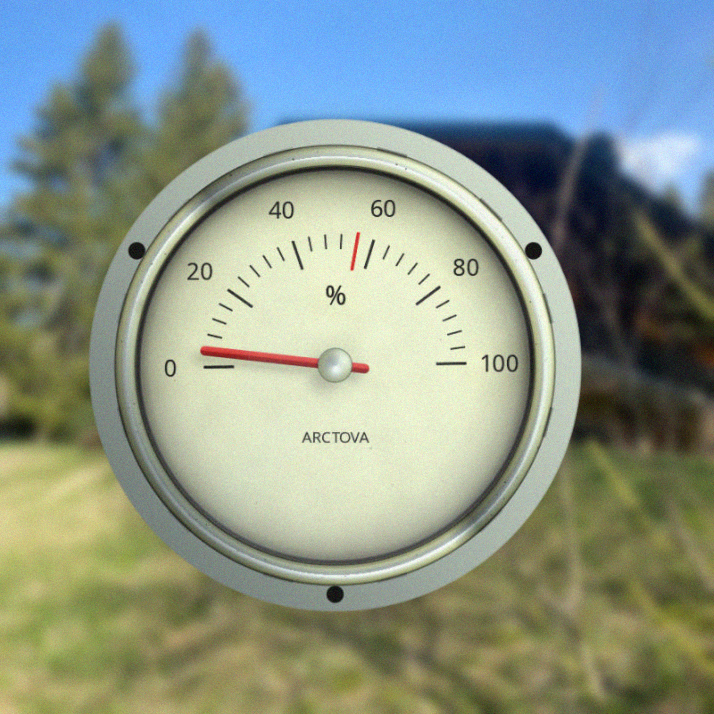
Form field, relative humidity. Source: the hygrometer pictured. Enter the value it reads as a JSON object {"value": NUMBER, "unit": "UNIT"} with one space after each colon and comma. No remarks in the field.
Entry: {"value": 4, "unit": "%"}
